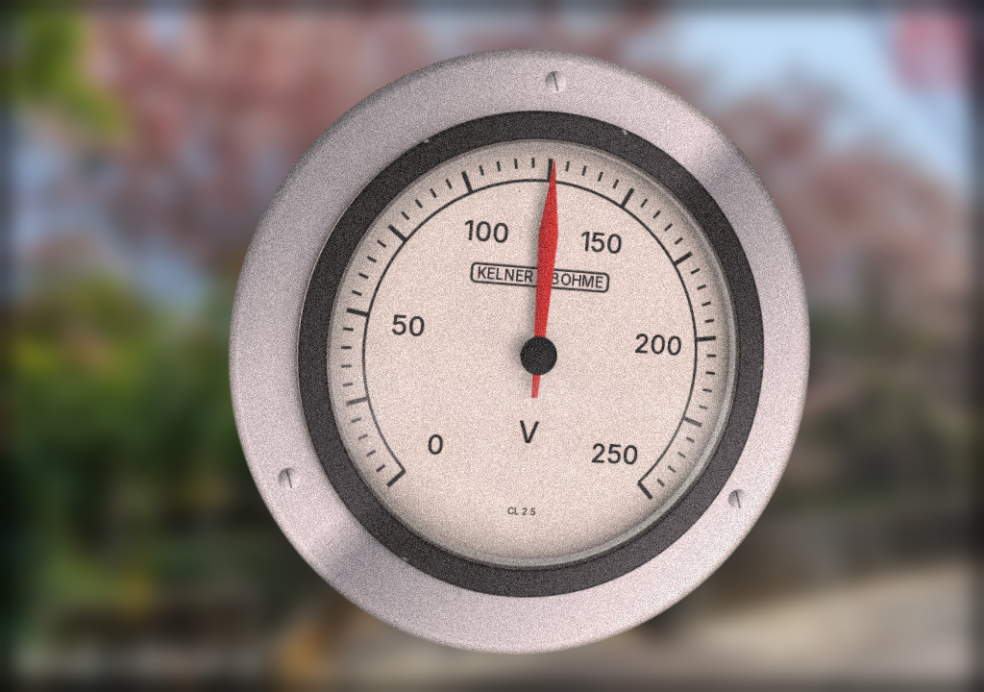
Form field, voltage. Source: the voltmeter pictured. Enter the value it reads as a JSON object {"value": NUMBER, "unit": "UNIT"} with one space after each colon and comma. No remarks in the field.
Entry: {"value": 125, "unit": "V"}
